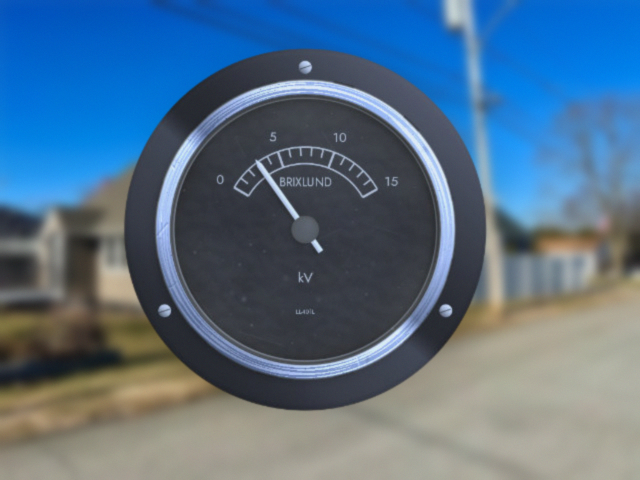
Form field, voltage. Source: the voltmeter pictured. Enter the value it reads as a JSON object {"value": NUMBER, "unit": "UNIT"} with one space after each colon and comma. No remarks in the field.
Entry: {"value": 3, "unit": "kV"}
